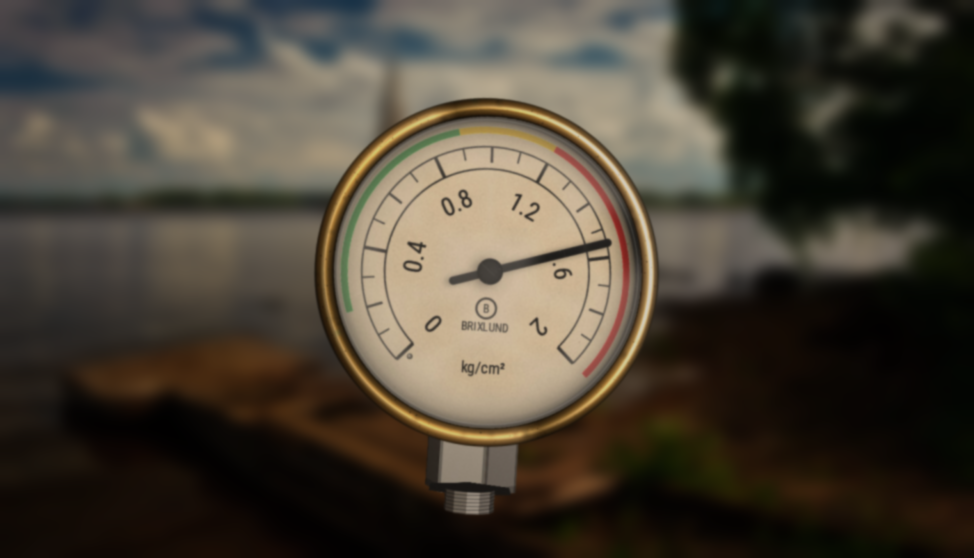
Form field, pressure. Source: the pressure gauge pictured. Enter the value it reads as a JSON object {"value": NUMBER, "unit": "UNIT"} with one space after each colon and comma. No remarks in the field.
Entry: {"value": 1.55, "unit": "kg/cm²"}
